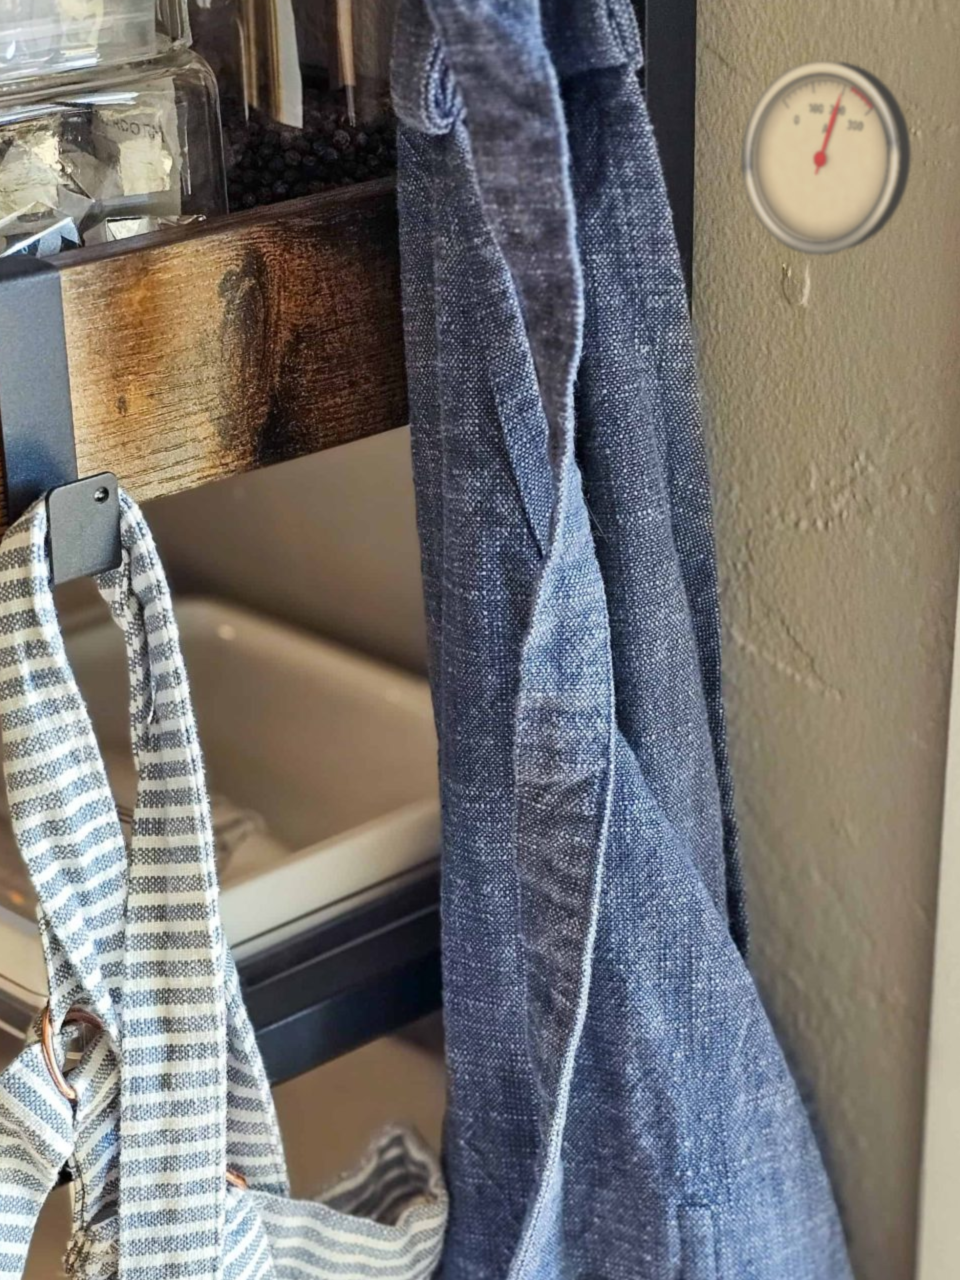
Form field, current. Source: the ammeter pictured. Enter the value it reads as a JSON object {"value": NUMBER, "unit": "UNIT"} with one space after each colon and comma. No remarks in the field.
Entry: {"value": 200, "unit": "A"}
